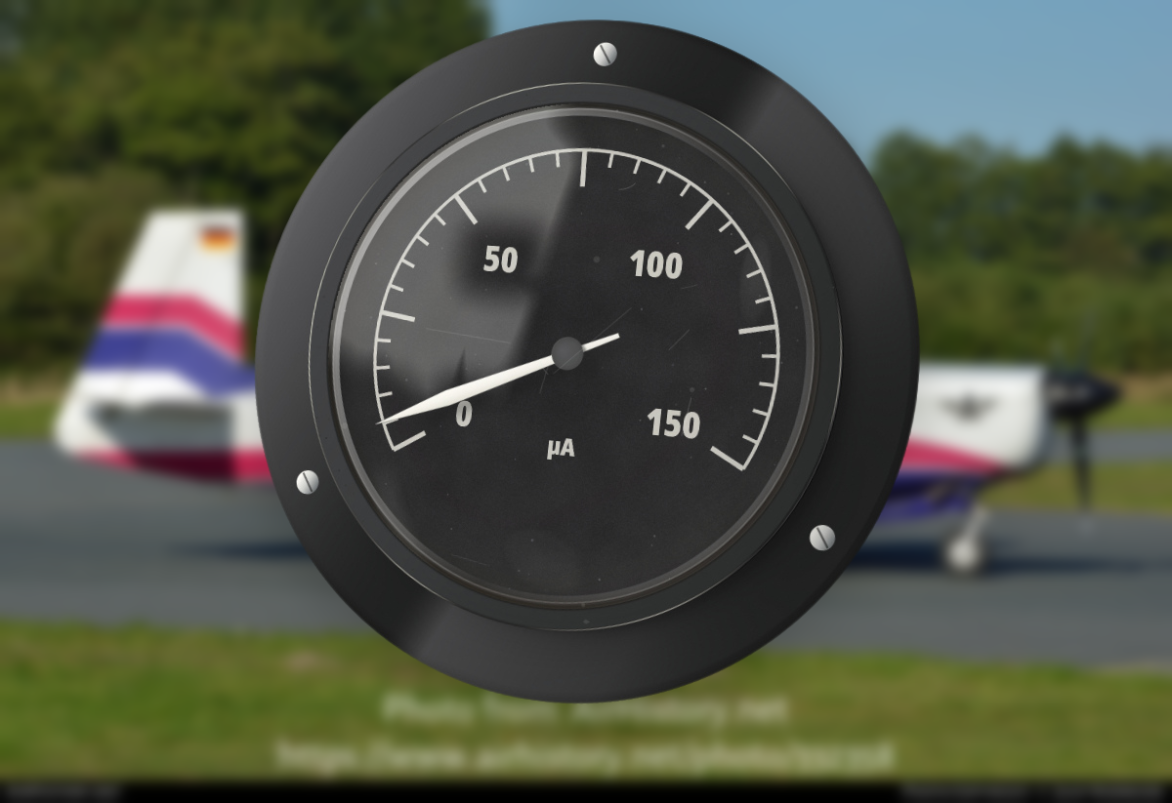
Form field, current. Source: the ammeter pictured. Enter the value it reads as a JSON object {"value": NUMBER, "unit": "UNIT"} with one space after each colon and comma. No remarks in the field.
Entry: {"value": 5, "unit": "µA"}
